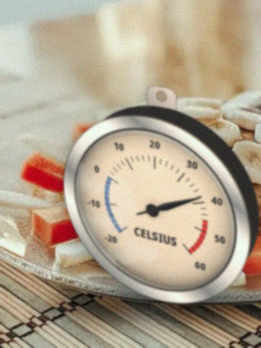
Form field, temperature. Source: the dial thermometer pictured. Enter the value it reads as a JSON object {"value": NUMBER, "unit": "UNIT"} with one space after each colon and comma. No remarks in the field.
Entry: {"value": 38, "unit": "°C"}
